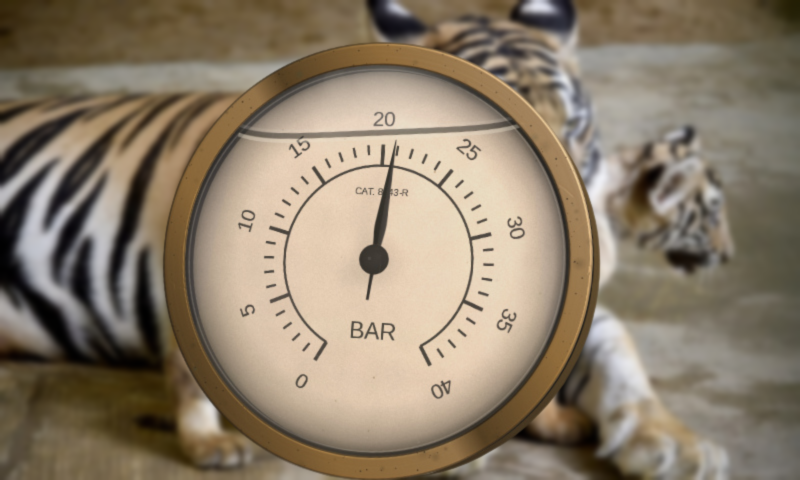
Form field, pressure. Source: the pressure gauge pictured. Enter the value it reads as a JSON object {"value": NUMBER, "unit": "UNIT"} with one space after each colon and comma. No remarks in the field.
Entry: {"value": 21, "unit": "bar"}
